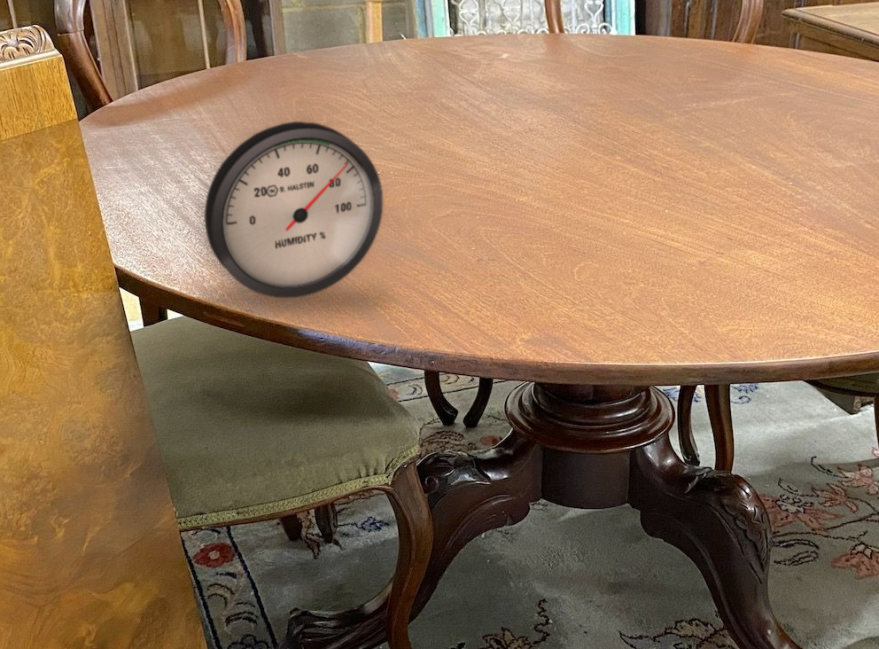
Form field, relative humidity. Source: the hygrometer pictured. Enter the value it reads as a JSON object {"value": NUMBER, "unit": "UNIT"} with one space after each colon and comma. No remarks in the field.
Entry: {"value": 76, "unit": "%"}
